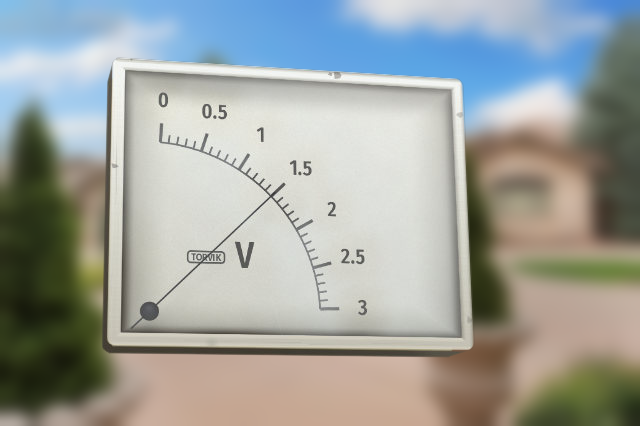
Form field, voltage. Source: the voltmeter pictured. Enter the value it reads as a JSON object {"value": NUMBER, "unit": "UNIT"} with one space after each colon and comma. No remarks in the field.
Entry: {"value": 1.5, "unit": "V"}
